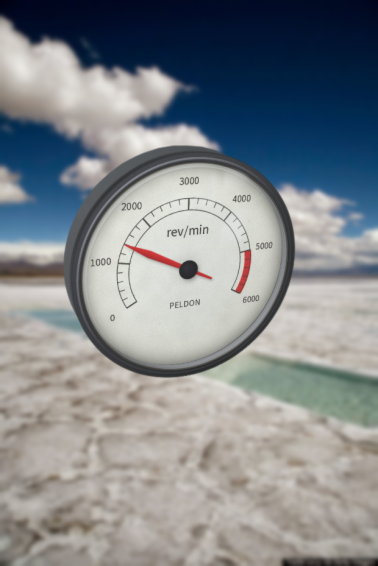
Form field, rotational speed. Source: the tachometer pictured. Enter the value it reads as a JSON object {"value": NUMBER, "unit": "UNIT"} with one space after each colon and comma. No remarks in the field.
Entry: {"value": 1400, "unit": "rpm"}
